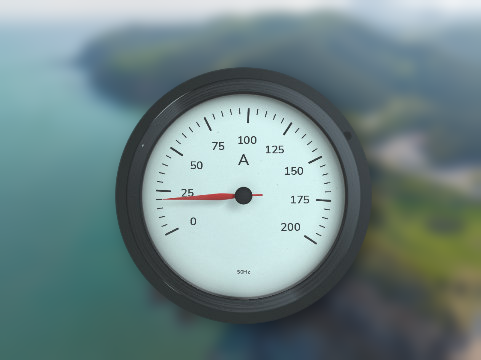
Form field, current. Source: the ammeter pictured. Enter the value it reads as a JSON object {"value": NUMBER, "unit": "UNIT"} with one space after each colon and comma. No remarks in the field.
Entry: {"value": 20, "unit": "A"}
